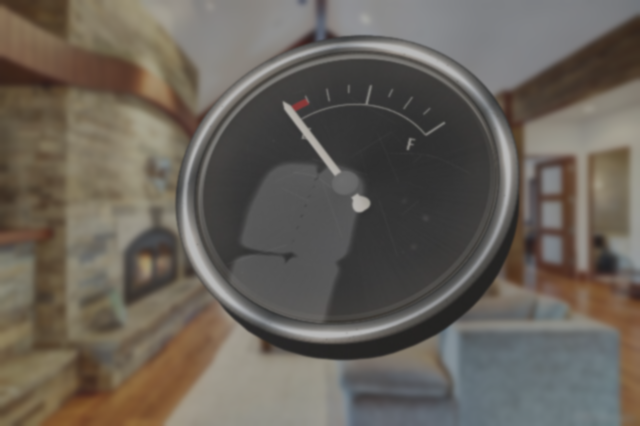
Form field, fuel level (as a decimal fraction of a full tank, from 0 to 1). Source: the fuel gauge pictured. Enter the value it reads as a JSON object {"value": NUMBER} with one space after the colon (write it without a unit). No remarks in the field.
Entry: {"value": 0}
